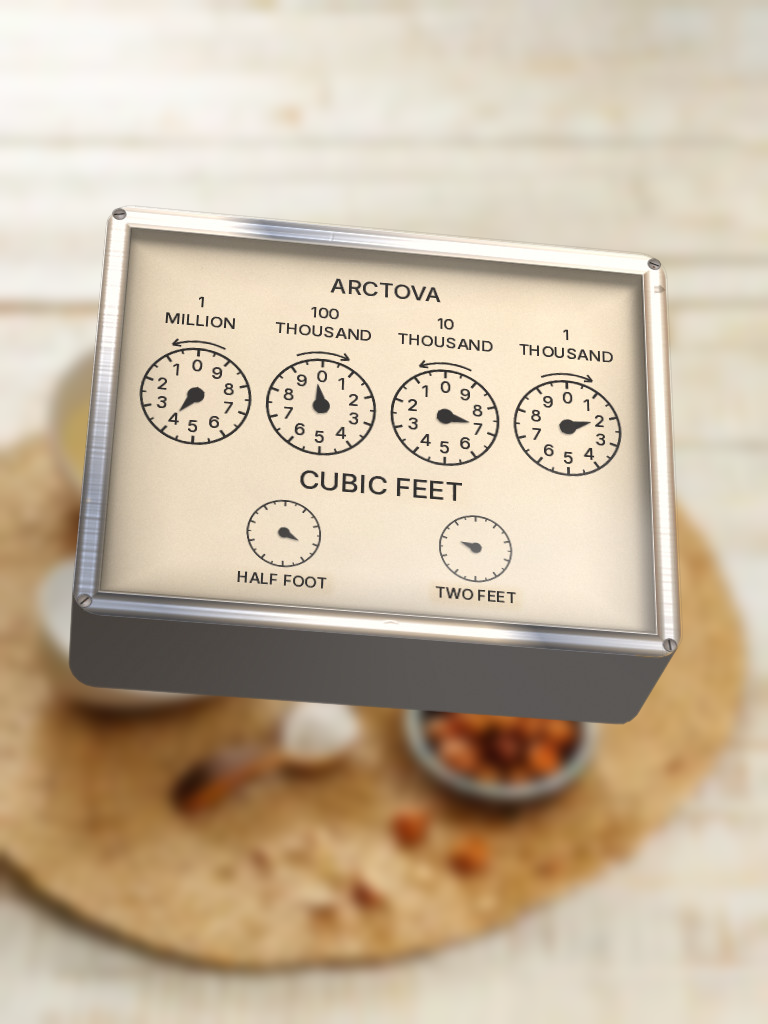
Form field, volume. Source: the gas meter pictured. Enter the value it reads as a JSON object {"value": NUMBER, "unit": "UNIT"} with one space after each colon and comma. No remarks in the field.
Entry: {"value": 397200, "unit": "ft³"}
